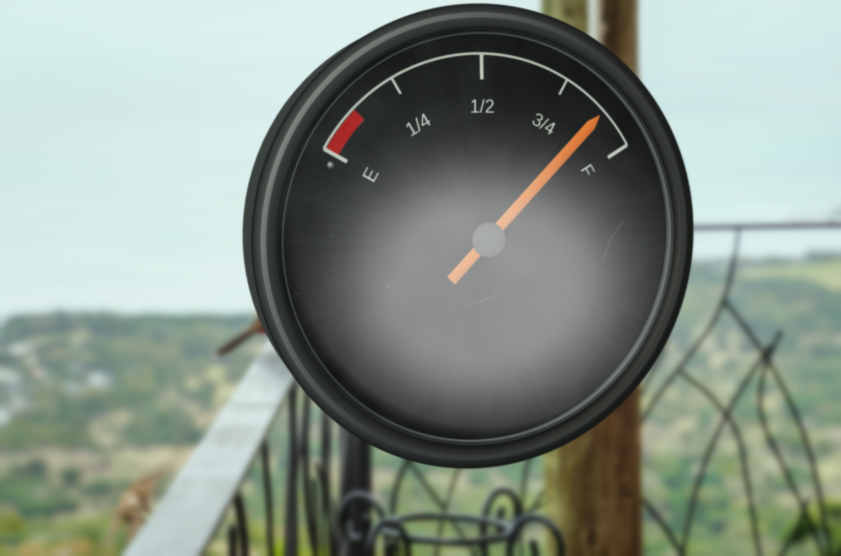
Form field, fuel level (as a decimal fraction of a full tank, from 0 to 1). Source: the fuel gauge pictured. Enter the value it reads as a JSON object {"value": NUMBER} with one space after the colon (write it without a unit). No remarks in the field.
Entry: {"value": 0.875}
